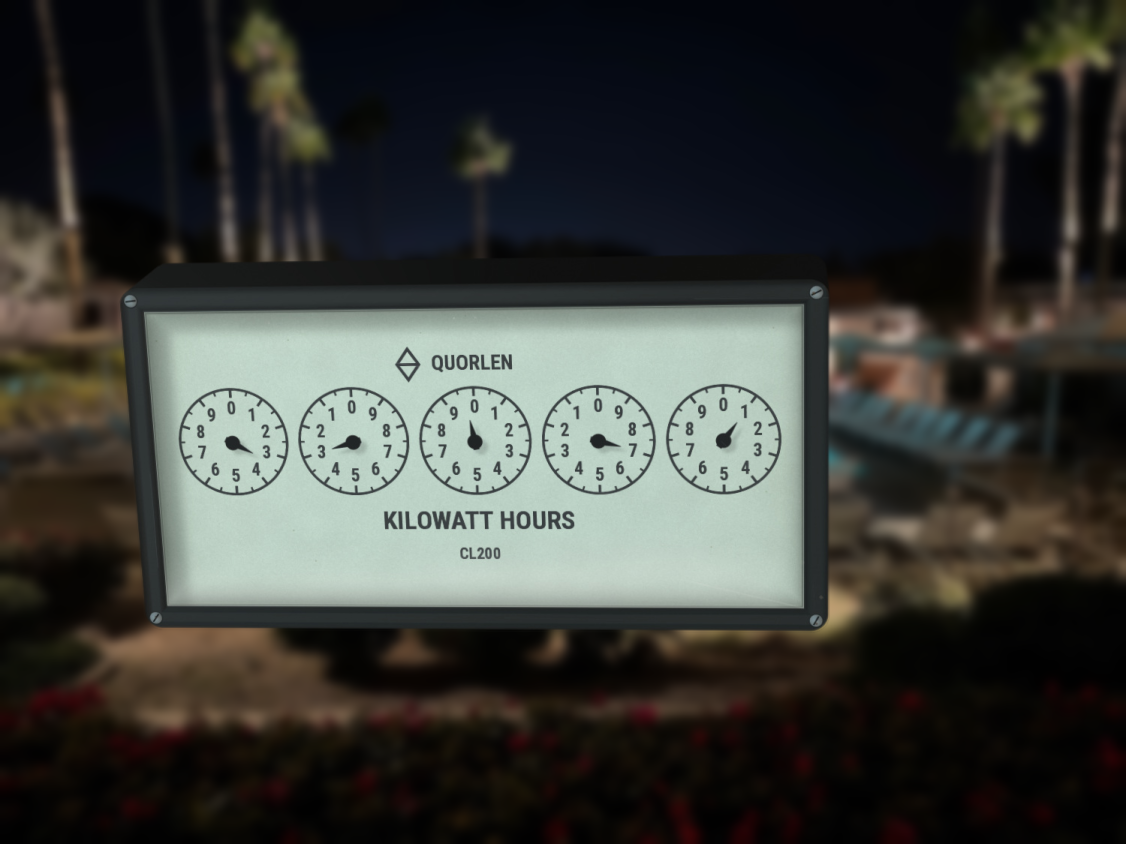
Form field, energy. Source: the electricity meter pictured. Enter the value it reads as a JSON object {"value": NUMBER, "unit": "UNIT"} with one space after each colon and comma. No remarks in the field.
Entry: {"value": 32971, "unit": "kWh"}
